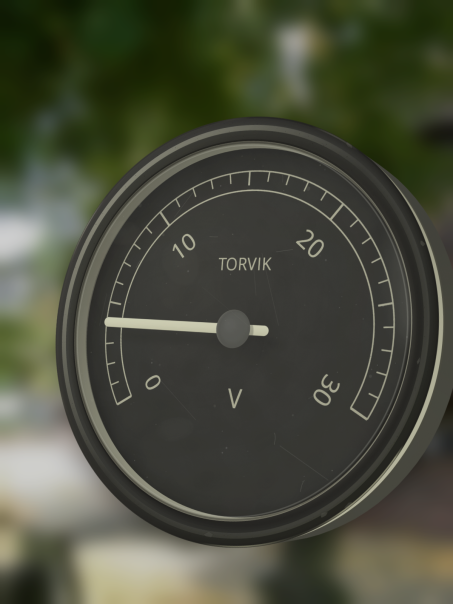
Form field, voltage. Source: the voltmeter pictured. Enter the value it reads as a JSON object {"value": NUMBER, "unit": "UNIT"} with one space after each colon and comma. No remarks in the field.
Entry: {"value": 4, "unit": "V"}
